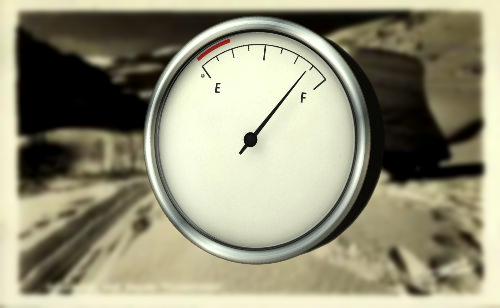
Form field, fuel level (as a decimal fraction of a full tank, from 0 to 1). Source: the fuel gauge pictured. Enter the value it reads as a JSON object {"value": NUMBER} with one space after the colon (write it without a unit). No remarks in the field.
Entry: {"value": 0.875}
